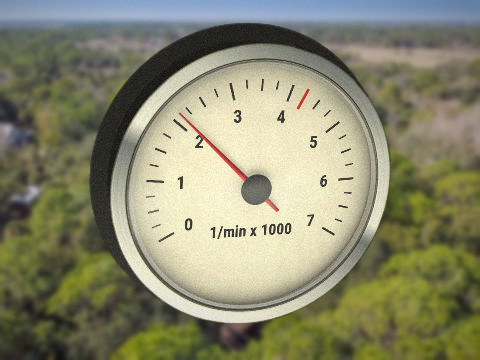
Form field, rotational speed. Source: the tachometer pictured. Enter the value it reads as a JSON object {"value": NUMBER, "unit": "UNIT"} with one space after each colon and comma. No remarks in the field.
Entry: {"value": 2125, "unit": "rpm"}
